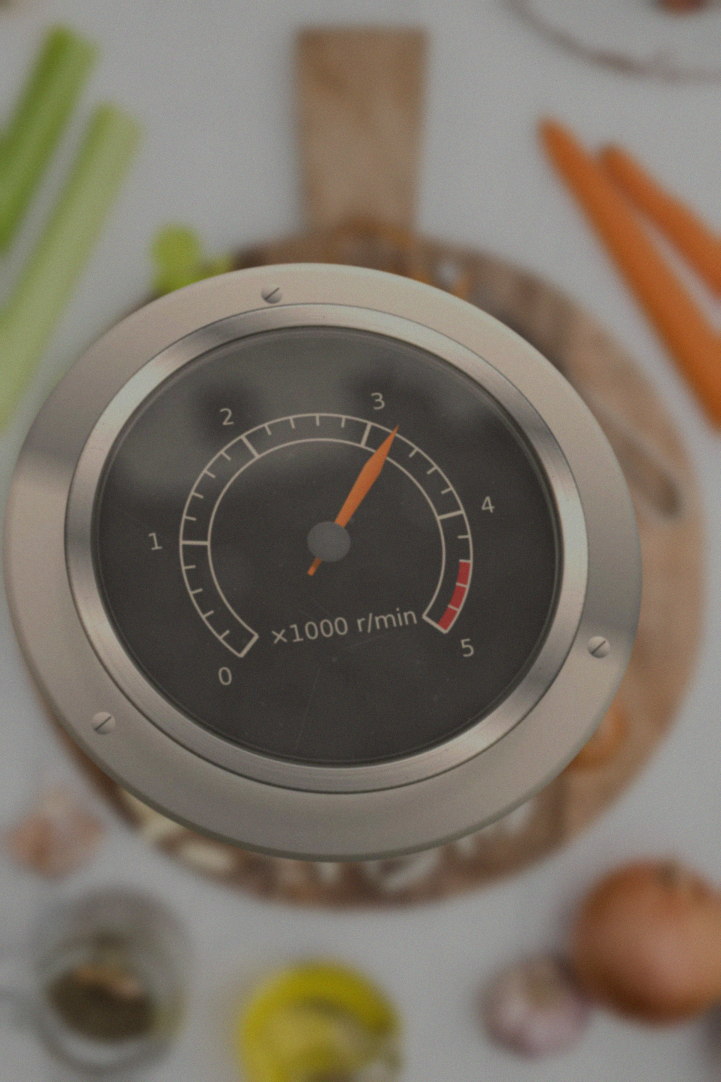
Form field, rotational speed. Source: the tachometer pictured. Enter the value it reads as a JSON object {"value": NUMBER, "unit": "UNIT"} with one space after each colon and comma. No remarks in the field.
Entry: {"value": 3200, "unit": "rpm"}
